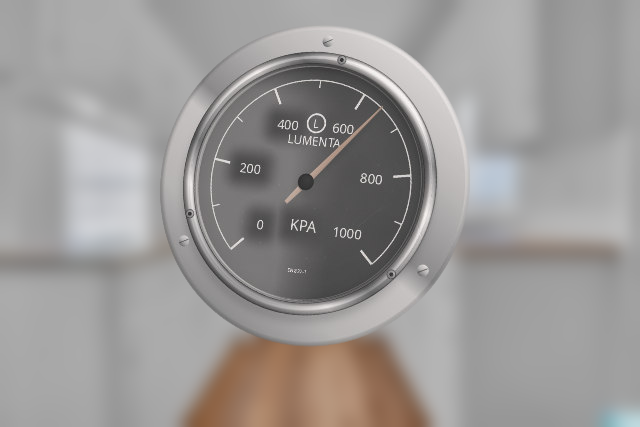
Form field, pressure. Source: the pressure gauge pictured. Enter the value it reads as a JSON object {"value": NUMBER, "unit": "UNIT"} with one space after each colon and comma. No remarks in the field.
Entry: {"value": 650, "unit": "kPa"}
